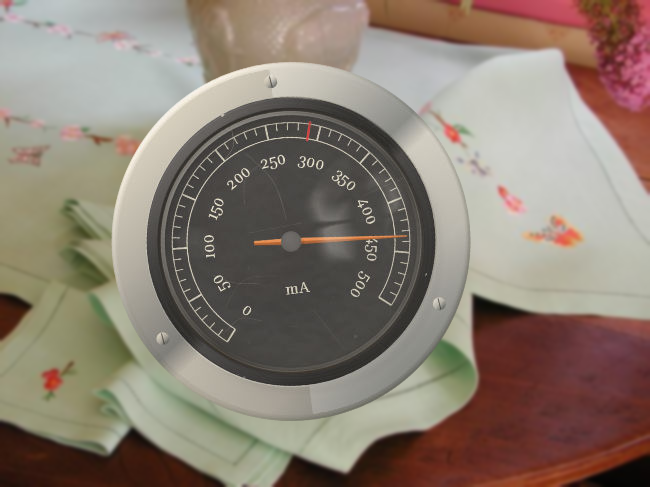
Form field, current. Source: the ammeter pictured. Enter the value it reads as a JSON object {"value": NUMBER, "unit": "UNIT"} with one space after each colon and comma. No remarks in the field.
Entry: {"value": 435, "unit": "mA"}
